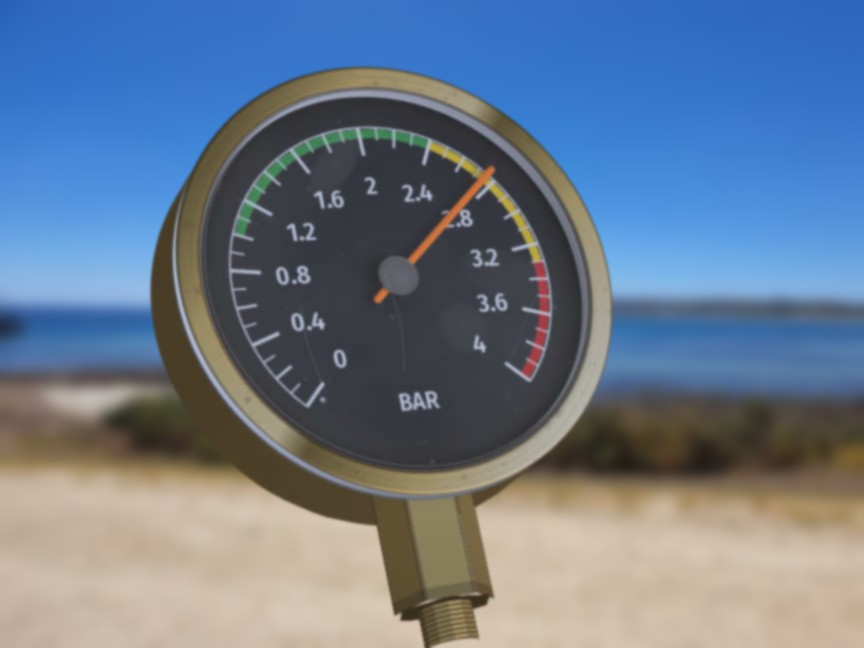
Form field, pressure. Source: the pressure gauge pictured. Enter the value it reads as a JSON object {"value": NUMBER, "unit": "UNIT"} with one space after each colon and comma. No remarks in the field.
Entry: {"value": 2.75, "unit": "bar"}
